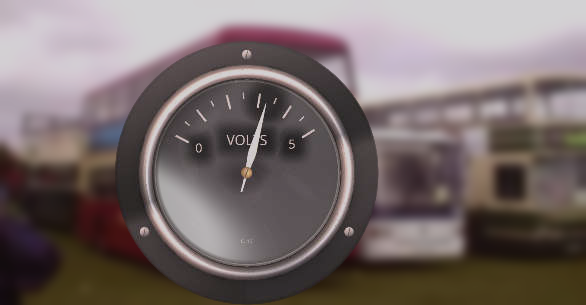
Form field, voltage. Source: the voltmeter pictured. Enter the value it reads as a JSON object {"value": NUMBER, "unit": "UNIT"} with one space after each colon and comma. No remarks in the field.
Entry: {"value": 3.25, "unit": "V"}
